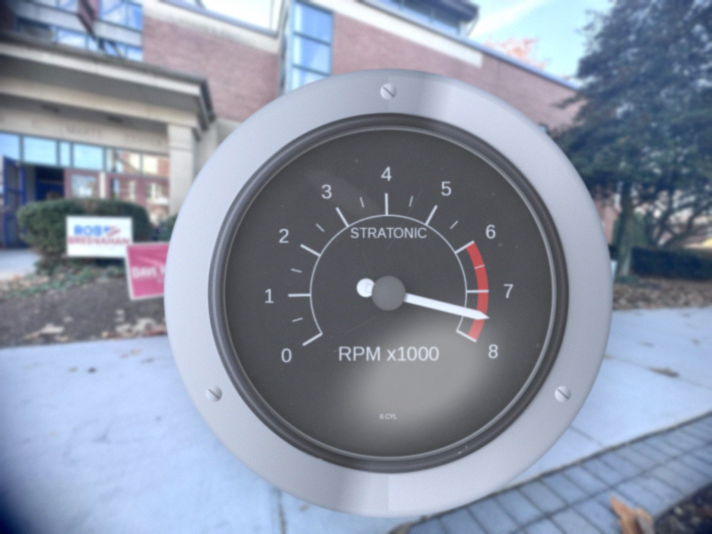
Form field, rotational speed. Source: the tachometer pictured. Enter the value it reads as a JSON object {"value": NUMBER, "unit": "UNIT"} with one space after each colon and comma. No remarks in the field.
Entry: {"value": 7500, "unit": "rpm"}
